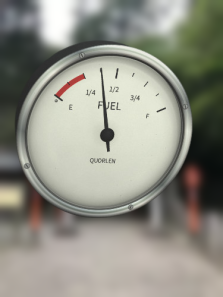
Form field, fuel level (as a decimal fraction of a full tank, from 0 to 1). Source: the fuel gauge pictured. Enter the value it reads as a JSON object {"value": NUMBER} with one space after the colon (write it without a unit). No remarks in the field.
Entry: {"value": 0.375}
